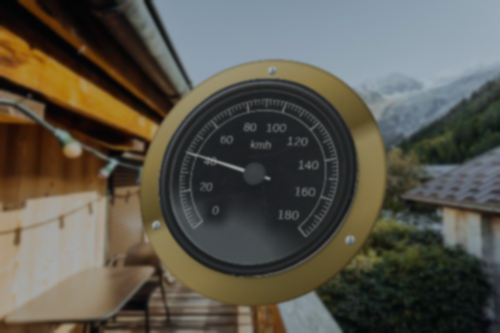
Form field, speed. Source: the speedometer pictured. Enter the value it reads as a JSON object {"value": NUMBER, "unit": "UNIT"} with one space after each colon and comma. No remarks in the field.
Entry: {"value": 40, "unit": "km/h"}
